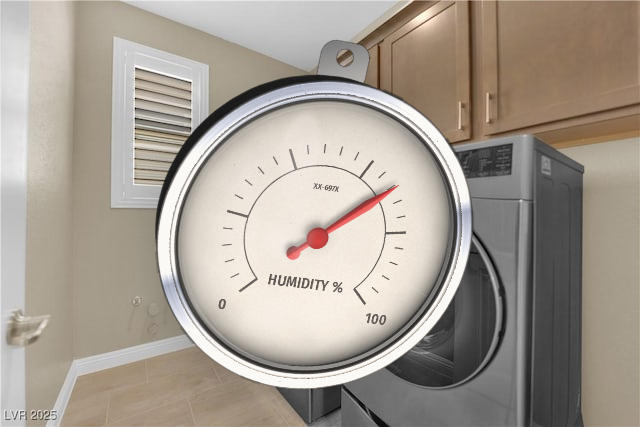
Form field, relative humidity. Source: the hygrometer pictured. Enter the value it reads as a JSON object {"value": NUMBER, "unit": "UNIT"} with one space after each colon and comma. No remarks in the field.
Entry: {"value": 68, "unit": "%"}
